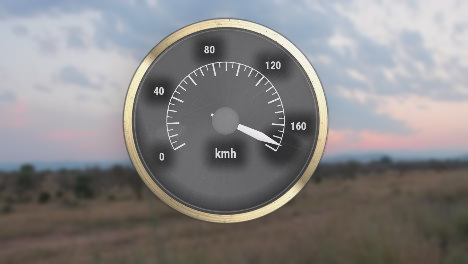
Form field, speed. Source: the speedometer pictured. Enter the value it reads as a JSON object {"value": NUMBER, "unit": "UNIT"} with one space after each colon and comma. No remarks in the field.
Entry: {"value": 175, "unit": "km/h"}
